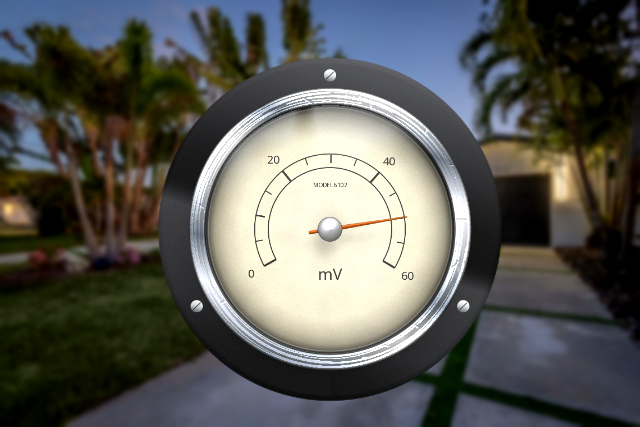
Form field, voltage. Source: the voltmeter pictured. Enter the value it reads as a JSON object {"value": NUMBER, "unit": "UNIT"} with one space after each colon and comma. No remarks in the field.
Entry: {"value": 50, "unit": "mV"}
